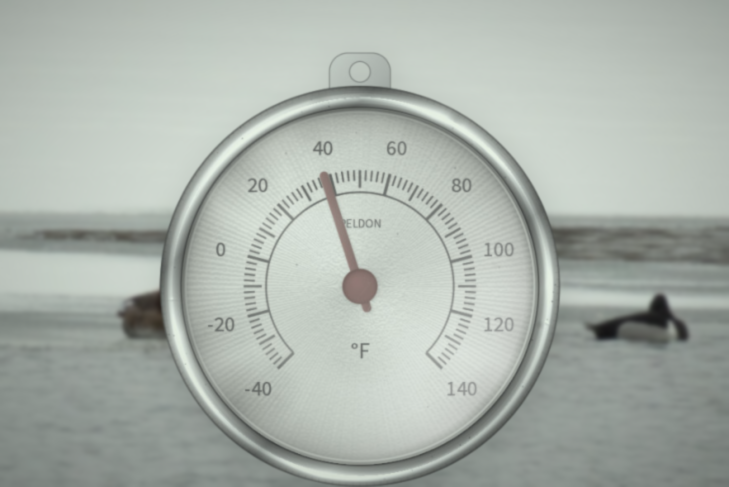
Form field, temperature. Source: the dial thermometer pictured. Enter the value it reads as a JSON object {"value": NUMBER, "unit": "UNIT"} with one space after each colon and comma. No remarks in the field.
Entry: {"value": 38, "unit": "°F"}
